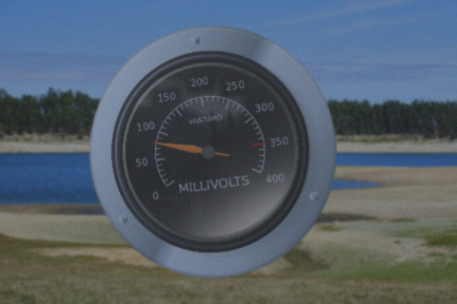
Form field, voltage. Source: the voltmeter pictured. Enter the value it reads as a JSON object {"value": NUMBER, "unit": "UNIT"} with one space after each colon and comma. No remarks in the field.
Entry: {"value": 80, "unit": "mV"}
